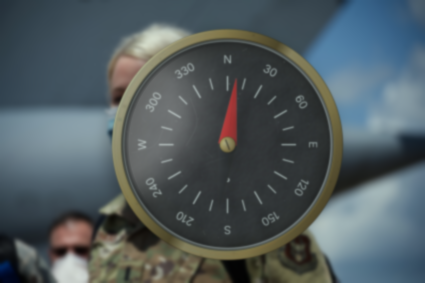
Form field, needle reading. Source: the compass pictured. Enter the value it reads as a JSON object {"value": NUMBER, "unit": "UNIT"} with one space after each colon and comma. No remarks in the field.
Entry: {"value": 7.5, "unit": "°"}
